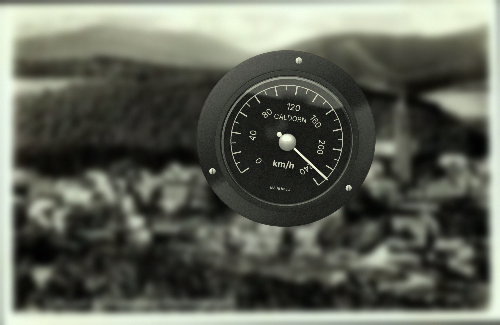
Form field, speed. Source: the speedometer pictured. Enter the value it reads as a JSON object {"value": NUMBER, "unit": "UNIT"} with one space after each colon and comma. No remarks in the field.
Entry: {"value": 230, "unit": "km/h"}
